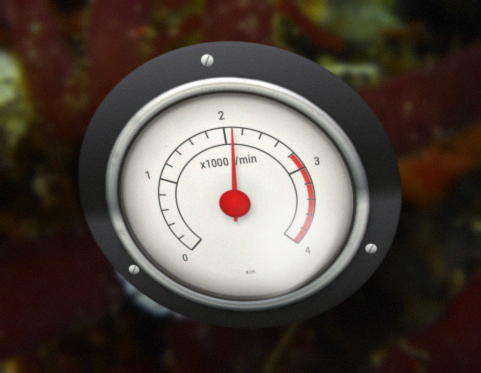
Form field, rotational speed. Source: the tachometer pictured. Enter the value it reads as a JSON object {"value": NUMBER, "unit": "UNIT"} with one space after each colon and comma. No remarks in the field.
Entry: {"value": 2100, "unit": "rpm"}
